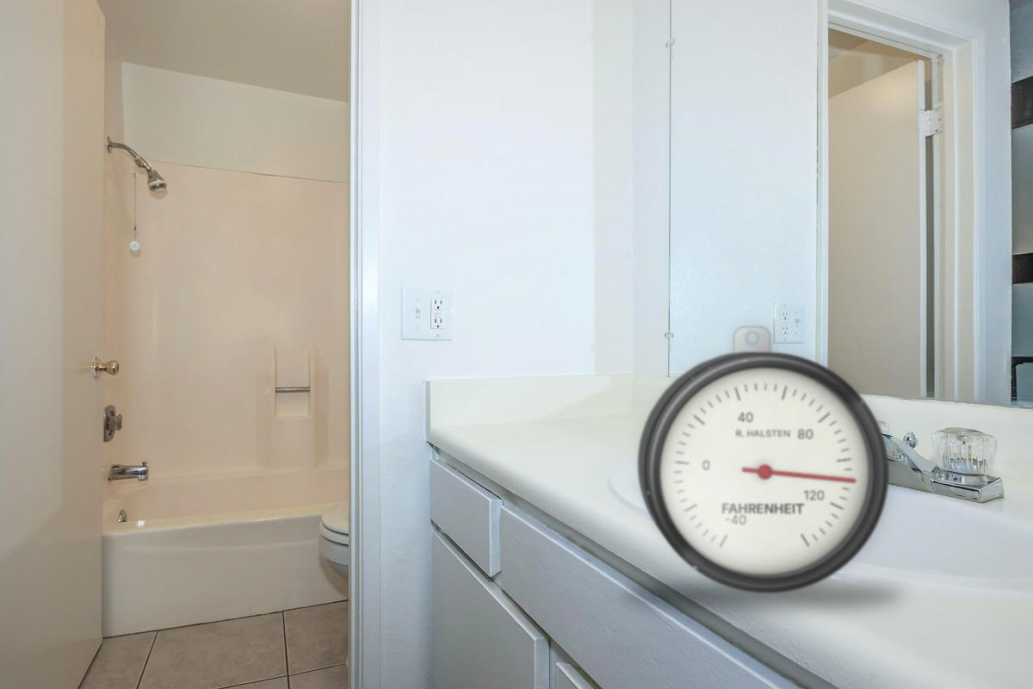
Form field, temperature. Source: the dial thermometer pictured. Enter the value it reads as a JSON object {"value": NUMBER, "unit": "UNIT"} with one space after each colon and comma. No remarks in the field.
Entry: {"value": 108, "unit": "°F"}
